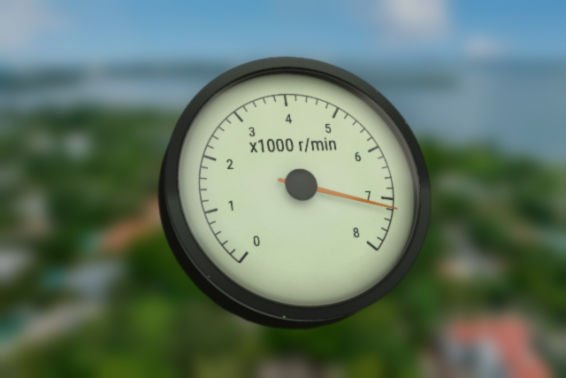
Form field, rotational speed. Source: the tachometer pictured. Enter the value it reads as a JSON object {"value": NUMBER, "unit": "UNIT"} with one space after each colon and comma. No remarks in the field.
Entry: {"value": 7200, "unit": "rpm"}
